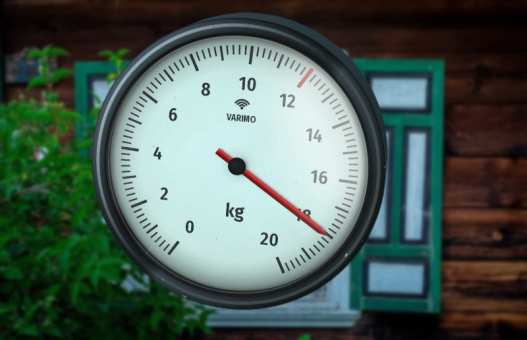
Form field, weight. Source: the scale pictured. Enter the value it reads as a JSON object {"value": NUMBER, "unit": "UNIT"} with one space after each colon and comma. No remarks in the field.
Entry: {"value": 18, "unit": "kg"}
